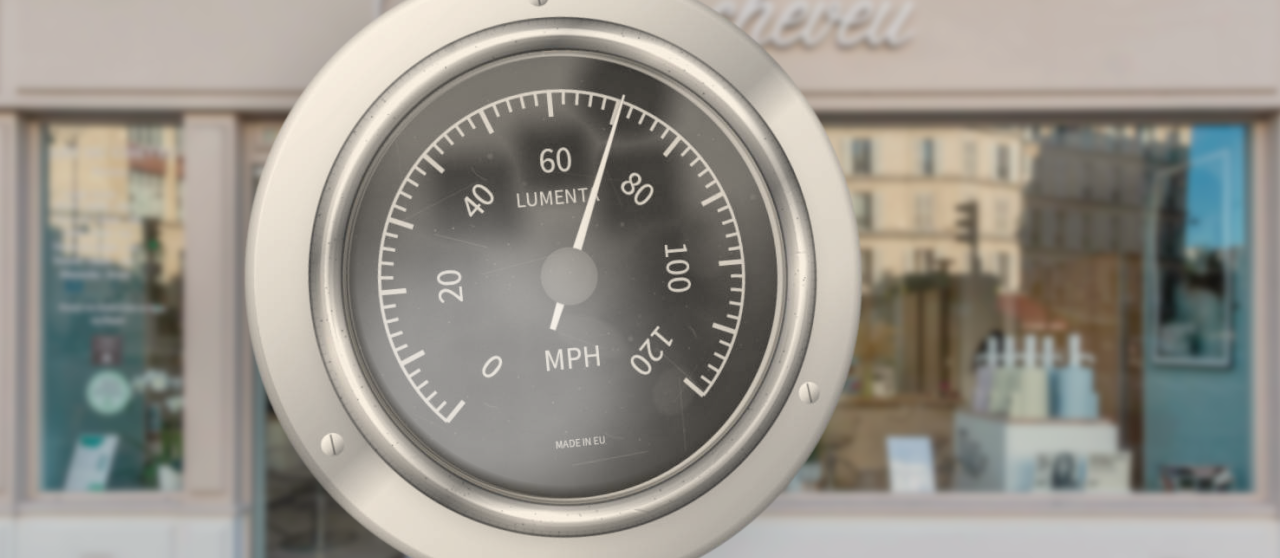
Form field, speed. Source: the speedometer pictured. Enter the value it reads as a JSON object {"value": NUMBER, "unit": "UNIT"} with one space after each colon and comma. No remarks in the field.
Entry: {"value": 70, "unit": "mph"}
